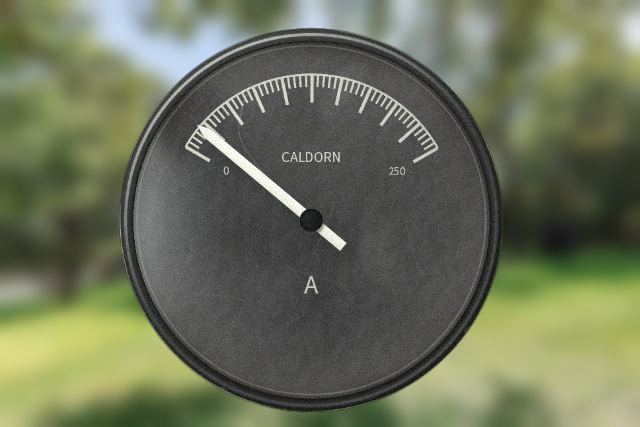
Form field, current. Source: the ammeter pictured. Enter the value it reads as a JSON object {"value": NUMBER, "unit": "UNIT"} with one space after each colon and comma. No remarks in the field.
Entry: {"value": 20, "unit": "A"}
